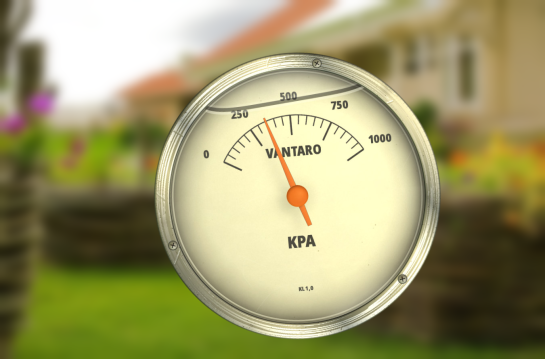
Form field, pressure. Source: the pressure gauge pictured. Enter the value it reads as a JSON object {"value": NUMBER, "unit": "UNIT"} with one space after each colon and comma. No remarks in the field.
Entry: {"value": 350, "unit": "kPa"}
